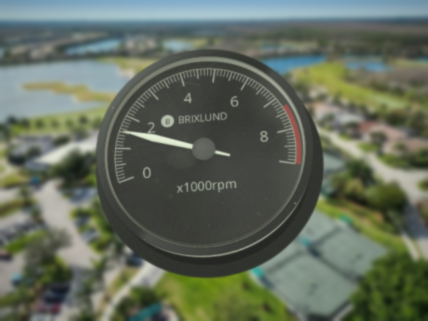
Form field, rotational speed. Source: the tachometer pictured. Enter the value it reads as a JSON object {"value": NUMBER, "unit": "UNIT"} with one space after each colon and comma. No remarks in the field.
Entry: {"value": 1500, "unit": "rpm"}
